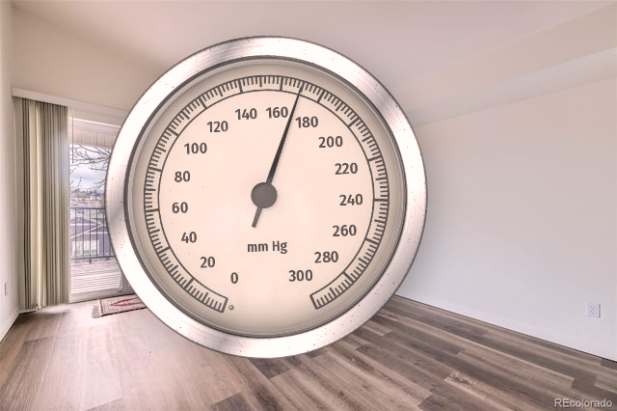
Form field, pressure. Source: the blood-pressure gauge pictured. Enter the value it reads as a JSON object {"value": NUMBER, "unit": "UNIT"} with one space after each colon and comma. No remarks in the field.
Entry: {"value": 170, "unit": "mmHg"}
